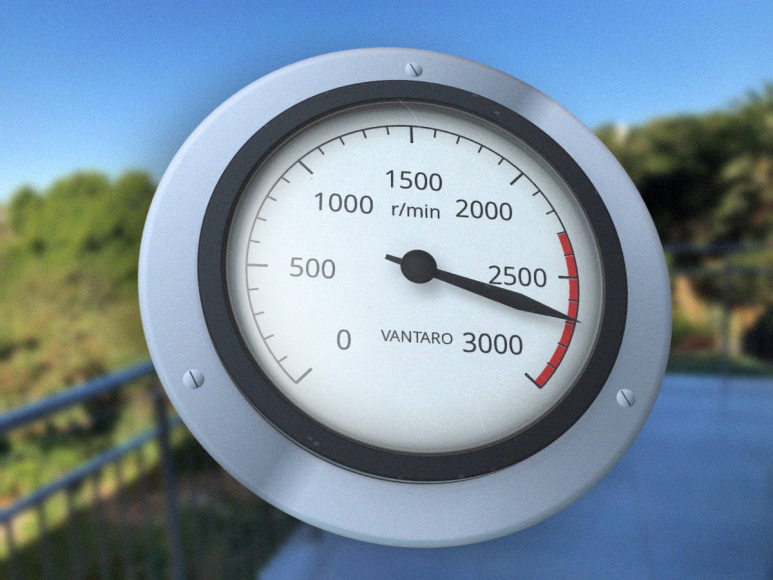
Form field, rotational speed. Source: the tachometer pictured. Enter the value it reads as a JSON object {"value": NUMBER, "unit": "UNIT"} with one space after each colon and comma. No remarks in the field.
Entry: {"value": 2700, "unit": "rpm"}
